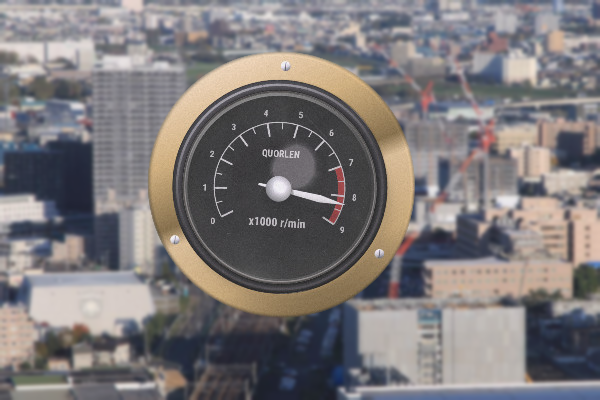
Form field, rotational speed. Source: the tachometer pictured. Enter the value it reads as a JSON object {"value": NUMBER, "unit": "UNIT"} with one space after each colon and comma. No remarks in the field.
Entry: {"value": 8250, "unit": "rpm"}
